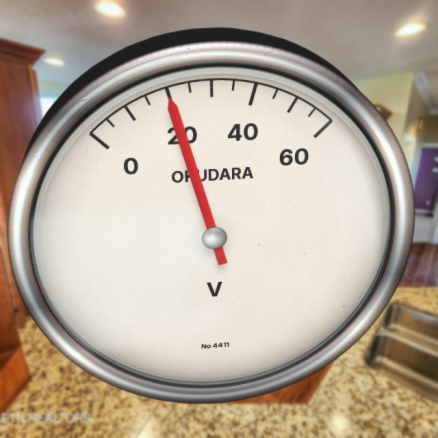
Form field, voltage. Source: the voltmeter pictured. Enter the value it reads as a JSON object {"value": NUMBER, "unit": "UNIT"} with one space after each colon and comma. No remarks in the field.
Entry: {"value": 20, "unit": "V"}
